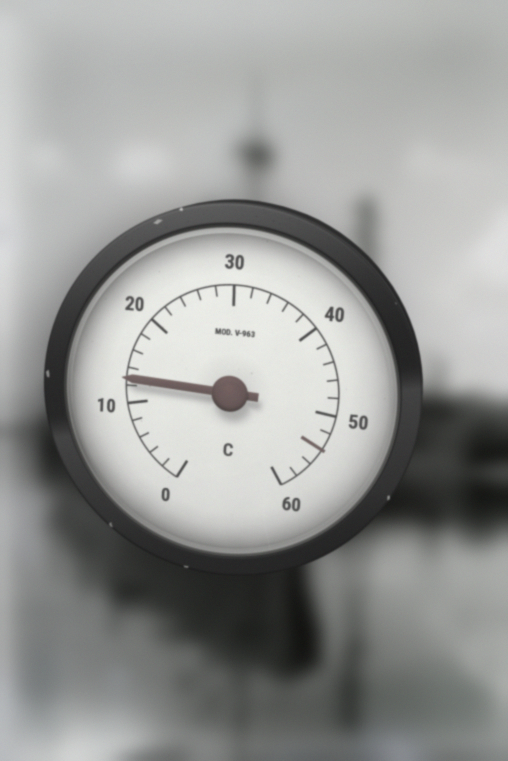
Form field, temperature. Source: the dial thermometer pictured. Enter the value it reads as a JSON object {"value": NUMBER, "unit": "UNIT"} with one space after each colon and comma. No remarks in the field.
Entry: {"value": 13, "unit": "°C"}
